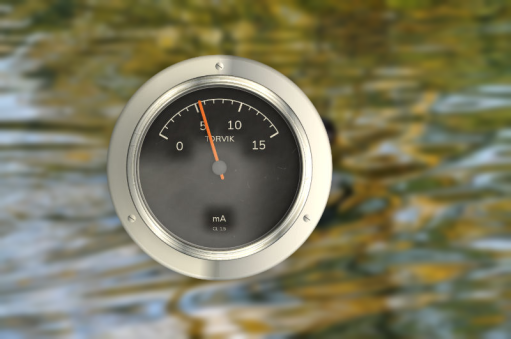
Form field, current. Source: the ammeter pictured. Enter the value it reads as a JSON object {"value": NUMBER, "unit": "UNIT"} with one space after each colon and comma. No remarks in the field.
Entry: {"value": 5.5, "unit": "mA"}
